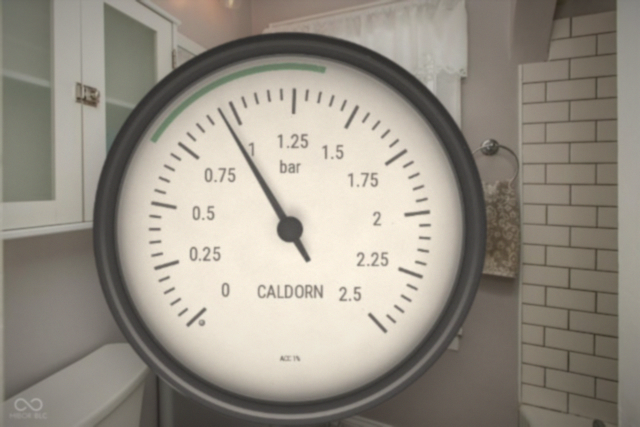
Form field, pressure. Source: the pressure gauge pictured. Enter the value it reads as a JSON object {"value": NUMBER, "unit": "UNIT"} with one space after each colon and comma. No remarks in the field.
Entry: {"value": 0.95, "unit": "bar"}
